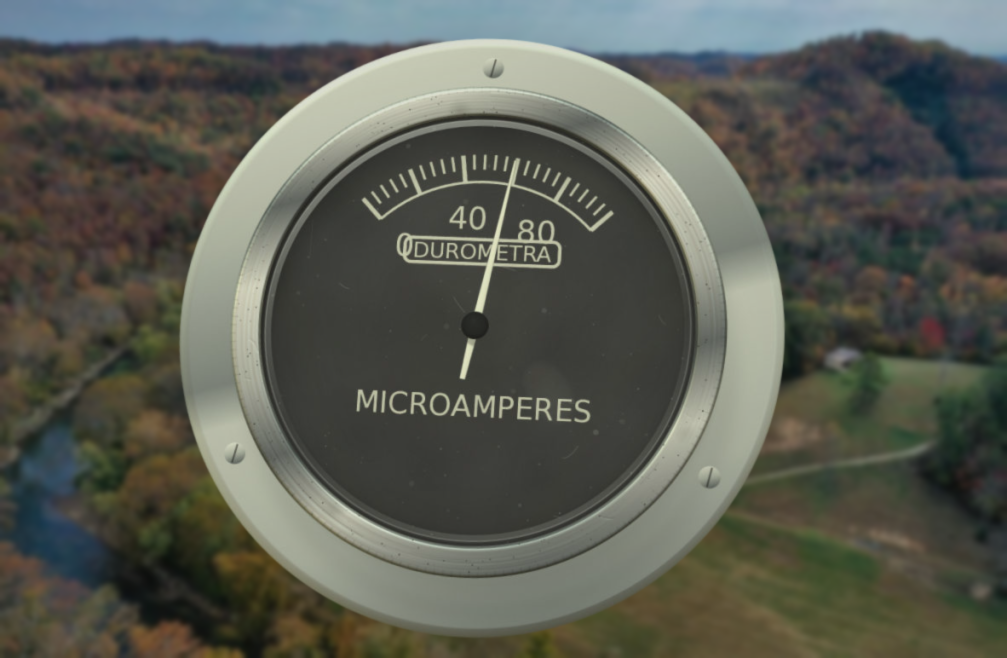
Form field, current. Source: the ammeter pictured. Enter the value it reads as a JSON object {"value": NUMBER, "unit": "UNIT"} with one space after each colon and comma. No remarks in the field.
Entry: {"value": 60, "unit": "µA"}
